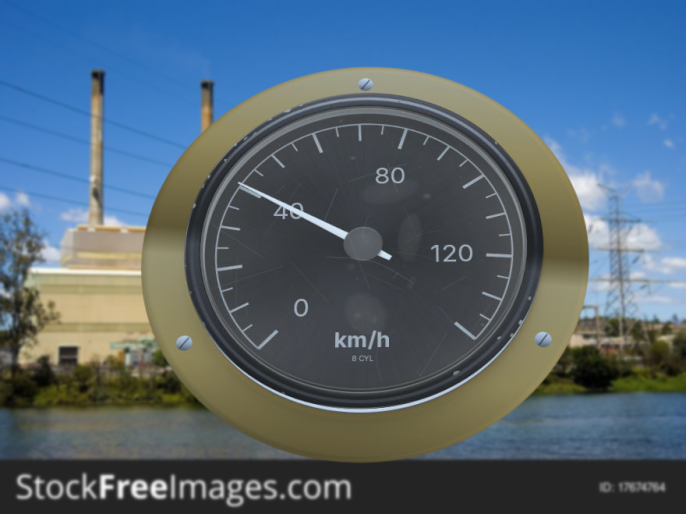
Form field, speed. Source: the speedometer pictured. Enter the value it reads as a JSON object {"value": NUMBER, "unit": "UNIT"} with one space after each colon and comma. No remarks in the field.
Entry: {"value": 40, "unit": "km/h"}
